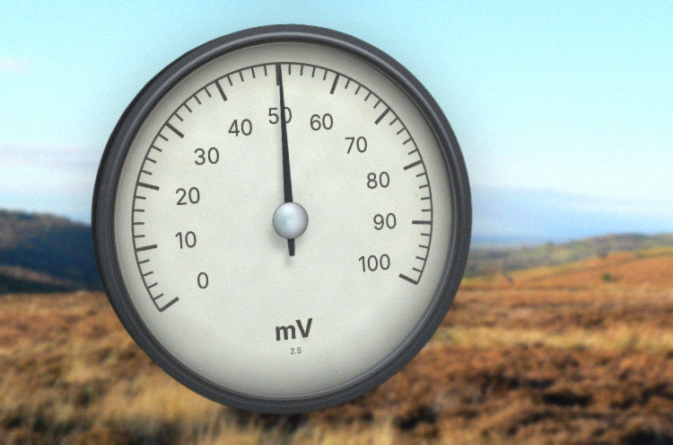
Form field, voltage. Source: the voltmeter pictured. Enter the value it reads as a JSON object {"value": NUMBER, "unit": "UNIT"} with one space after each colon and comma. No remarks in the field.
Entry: {"value": 50, "unit": "mV"}
